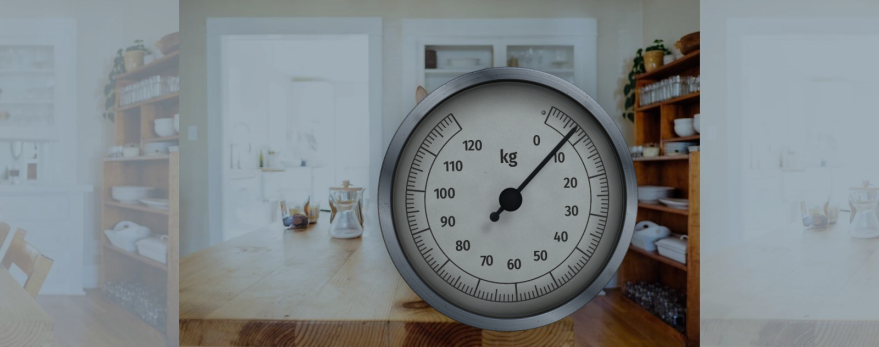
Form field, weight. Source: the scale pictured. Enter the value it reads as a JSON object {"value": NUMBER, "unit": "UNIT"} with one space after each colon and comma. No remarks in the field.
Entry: {"value": 7, "unit": "kg"}
